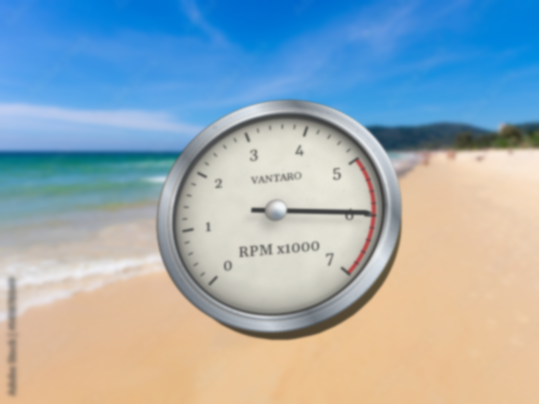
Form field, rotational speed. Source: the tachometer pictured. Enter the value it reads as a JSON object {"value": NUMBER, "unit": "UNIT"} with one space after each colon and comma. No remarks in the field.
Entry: {"value": 6000, "unit": "rpm"}
